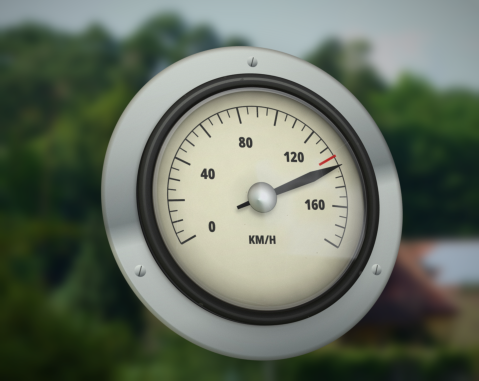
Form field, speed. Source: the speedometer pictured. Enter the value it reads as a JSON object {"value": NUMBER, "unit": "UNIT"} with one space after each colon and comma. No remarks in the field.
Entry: {"value": 140, "unit": "km/h"}
